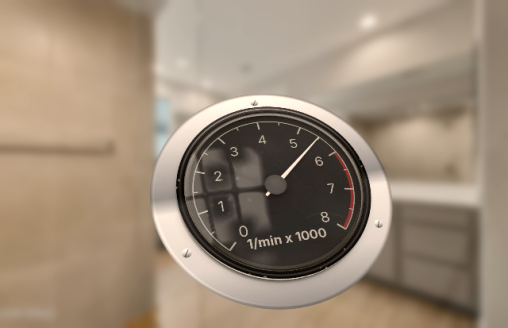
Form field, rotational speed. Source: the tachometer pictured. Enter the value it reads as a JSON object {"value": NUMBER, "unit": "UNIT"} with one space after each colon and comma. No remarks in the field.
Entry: {"value": 5500, "unit": "rpm"}
